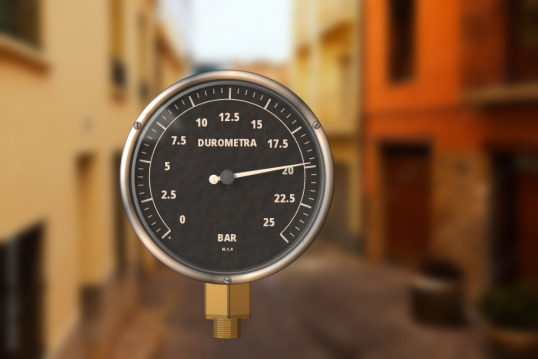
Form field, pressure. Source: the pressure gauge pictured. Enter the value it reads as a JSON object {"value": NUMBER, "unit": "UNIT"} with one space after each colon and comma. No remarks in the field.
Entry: {"value": 19.75, "unit": "bar"}
